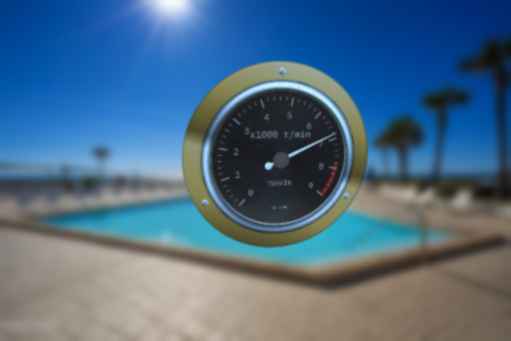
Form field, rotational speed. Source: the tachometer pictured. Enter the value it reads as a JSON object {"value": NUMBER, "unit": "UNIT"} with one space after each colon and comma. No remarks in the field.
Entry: {"value": 6800, "unit": "rpm"}
